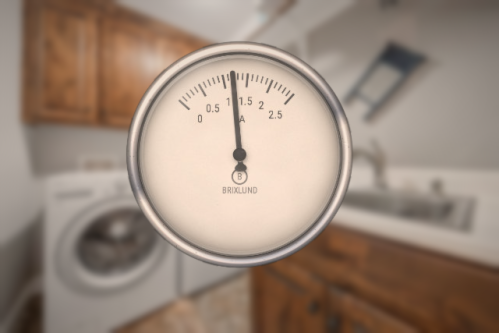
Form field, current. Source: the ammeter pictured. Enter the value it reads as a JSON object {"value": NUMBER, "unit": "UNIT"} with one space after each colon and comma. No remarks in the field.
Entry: {"value": 1.2, "unit": "kA"}
